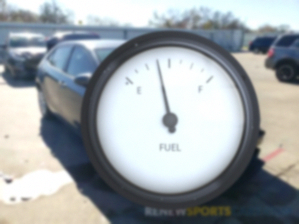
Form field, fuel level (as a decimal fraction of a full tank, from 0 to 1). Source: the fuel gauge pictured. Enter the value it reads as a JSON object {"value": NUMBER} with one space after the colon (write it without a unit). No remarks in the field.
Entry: {"value": 0.375}
